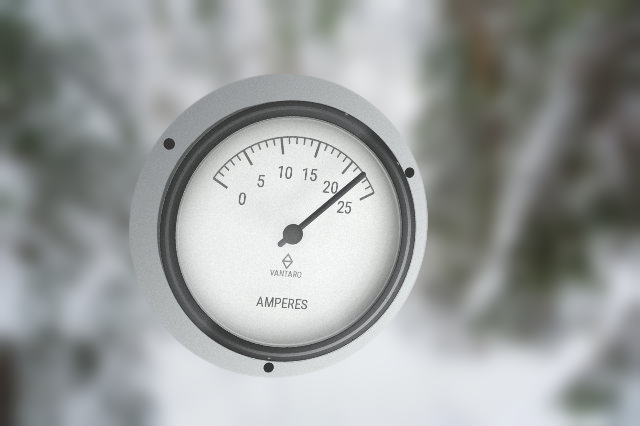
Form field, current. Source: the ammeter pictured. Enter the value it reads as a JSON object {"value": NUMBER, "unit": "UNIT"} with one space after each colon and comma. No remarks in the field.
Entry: {"value": 22, "unit": "A"}
